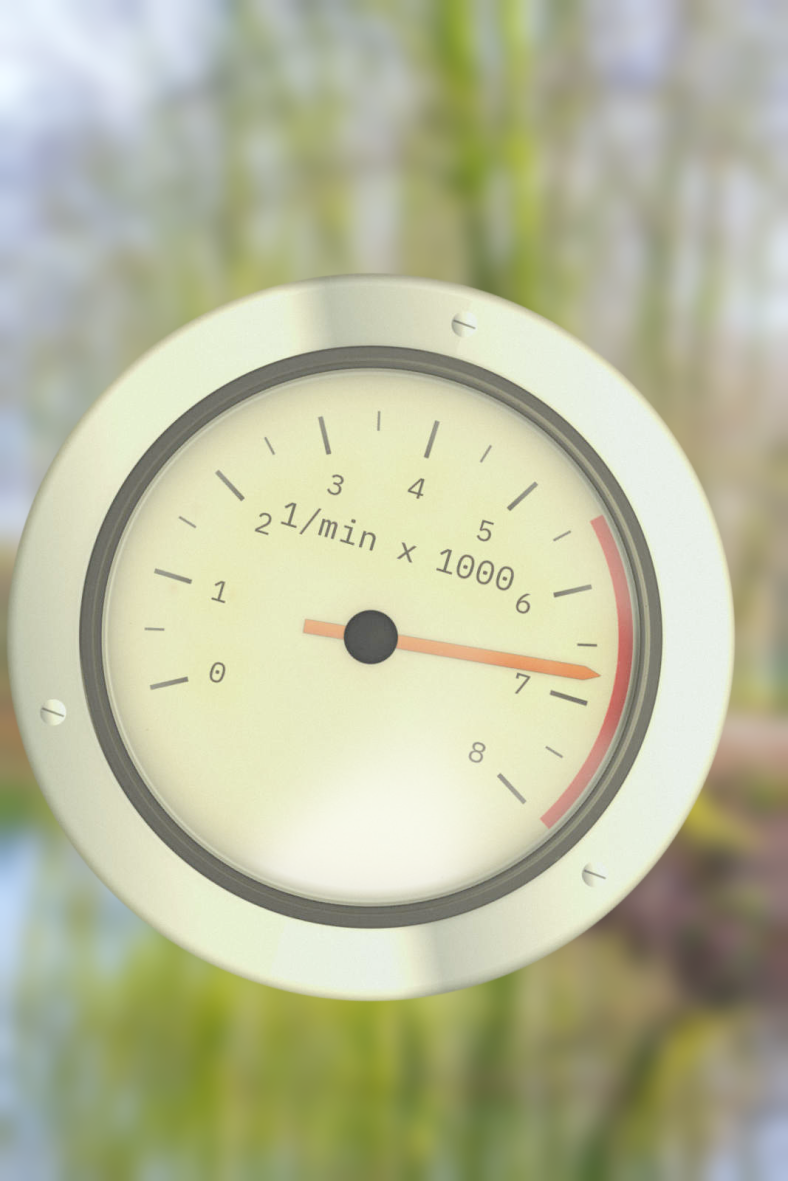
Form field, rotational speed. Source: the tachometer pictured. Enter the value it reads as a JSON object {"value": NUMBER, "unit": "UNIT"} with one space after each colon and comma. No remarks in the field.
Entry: {"value": 6750, "unit": "rpm"}
